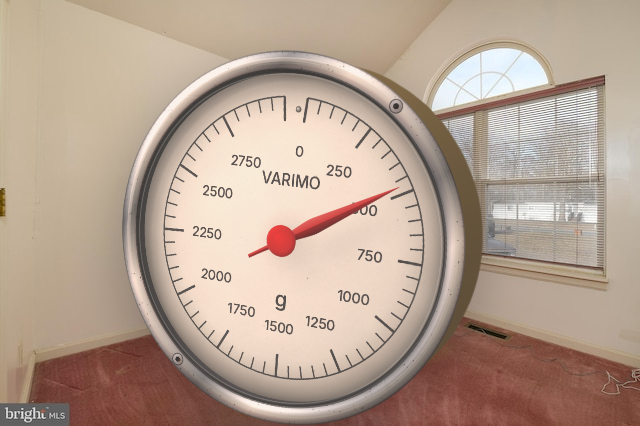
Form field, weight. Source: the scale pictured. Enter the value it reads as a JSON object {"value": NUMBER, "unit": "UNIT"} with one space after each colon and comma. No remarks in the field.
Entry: {"value": 475, "unit": "g"}
